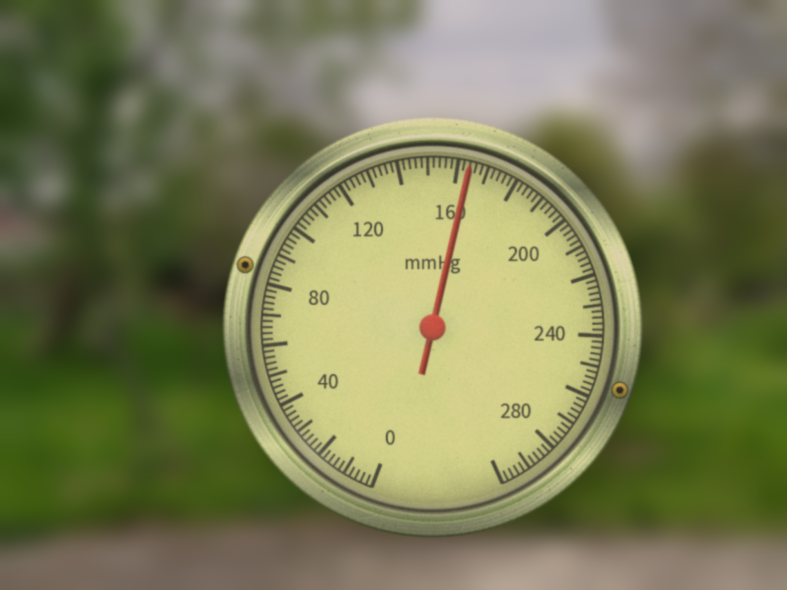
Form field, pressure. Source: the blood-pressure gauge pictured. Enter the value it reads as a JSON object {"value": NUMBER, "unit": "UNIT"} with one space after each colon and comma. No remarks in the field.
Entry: {"value": 164, "unit": "mmHg"}
